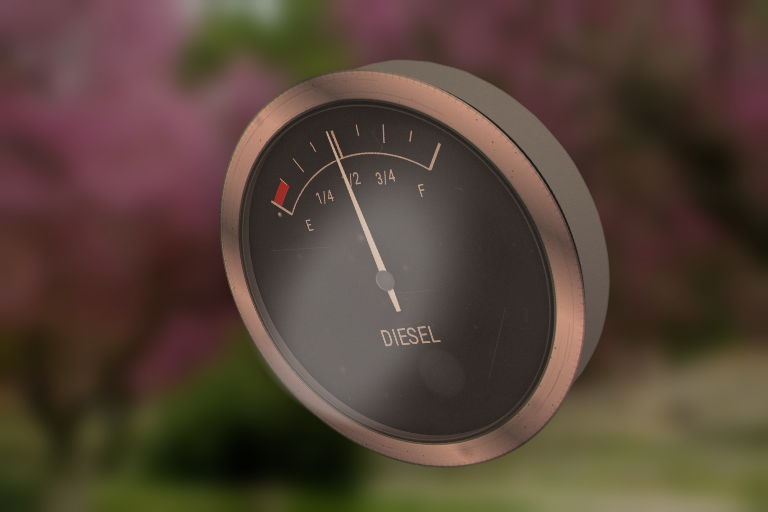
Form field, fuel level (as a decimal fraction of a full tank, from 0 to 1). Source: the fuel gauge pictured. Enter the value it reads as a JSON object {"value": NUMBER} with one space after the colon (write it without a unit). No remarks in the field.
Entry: {"value": 0.5}
